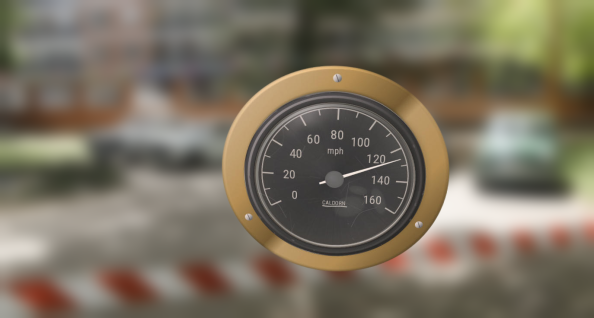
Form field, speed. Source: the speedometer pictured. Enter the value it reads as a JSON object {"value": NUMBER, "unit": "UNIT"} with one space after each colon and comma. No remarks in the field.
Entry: {"value": 125, "unit": "mph"}
